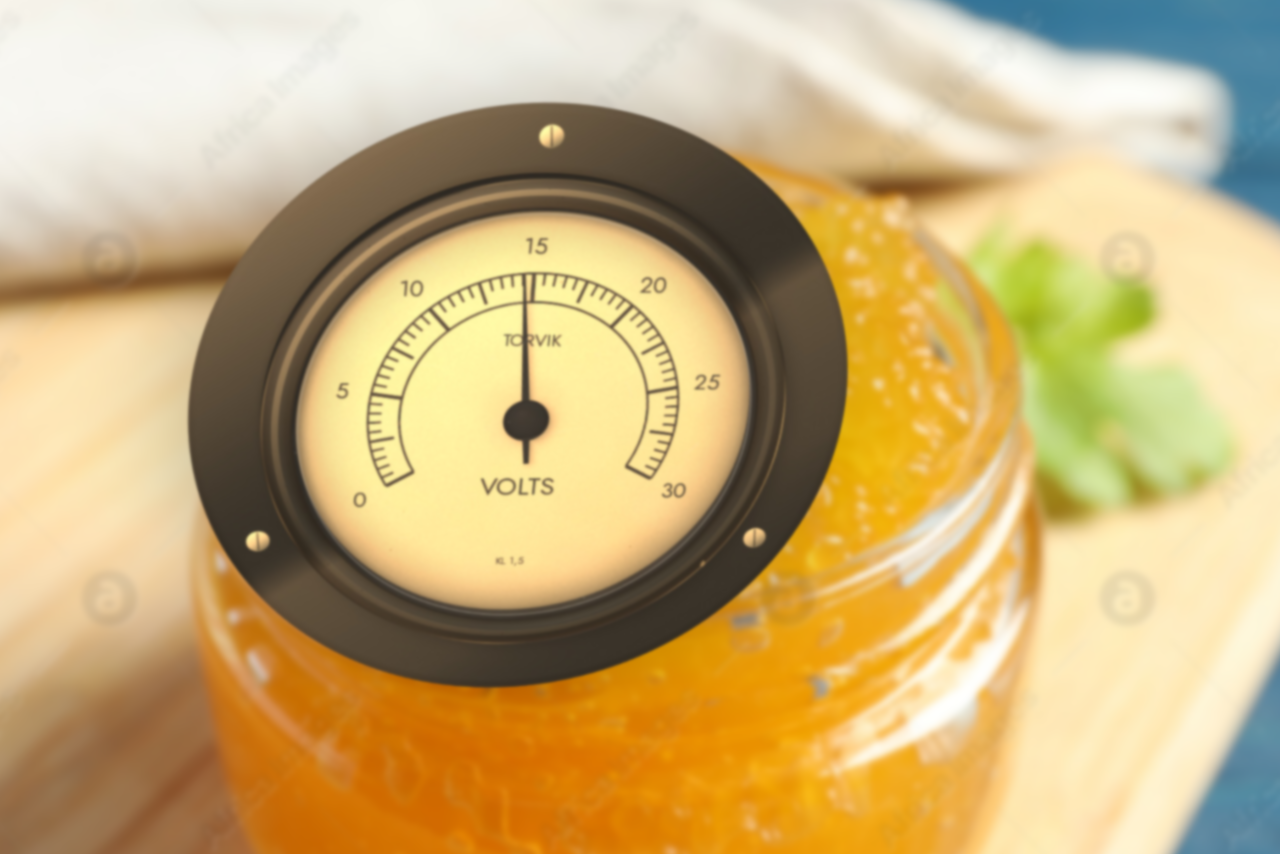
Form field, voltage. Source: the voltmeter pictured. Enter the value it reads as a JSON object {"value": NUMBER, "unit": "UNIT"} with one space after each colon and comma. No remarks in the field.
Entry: {"value": 14.5, "unit": "V"}
